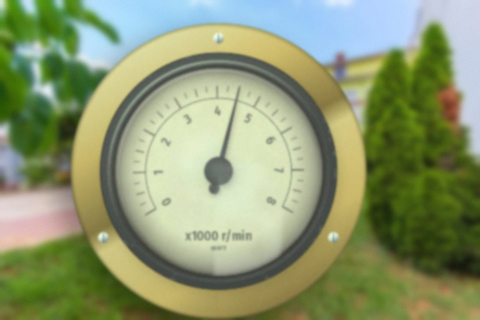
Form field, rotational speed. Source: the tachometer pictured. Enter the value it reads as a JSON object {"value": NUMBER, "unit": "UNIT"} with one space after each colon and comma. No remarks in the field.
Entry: {"value": 4500, "unit": "rpm"}
